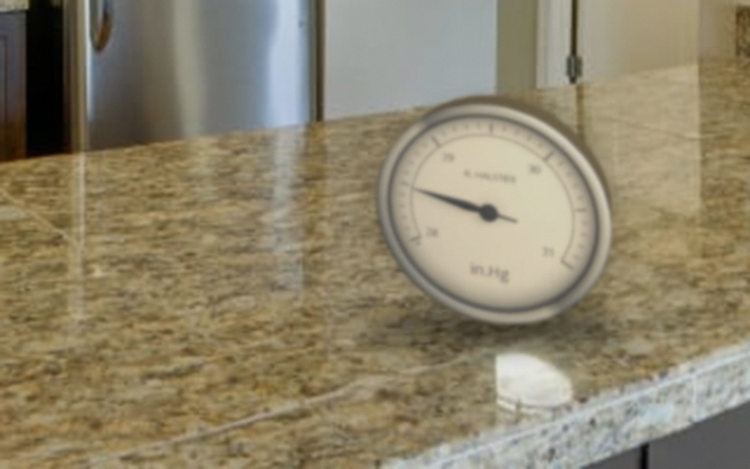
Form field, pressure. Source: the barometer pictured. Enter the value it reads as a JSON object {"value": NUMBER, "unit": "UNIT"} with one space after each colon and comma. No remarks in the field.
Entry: {"value": 28.5, "unit": "inHg"}
